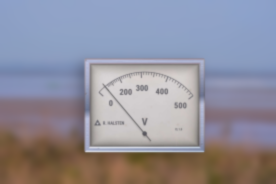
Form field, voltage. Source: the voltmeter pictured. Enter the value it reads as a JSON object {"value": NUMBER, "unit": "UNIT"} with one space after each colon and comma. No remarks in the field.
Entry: {"value": 100, "unit": "V"}
